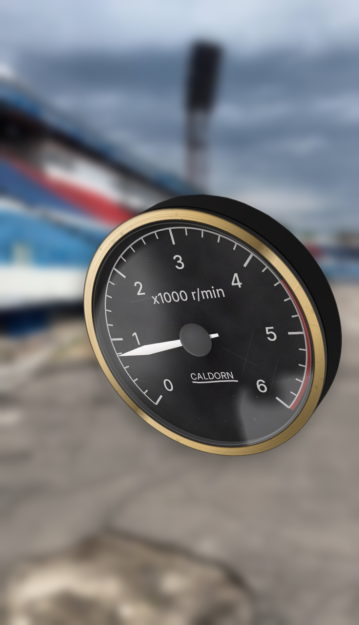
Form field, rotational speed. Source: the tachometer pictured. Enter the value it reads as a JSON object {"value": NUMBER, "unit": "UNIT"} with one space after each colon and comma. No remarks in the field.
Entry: {"value": 800, "unit": "rpm"}
